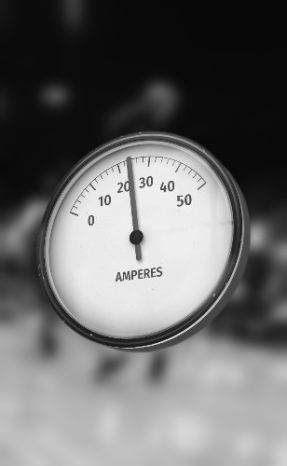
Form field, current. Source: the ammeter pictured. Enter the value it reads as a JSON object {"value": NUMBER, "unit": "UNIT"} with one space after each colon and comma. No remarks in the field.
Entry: {"value": 24, "unit": "A"}
